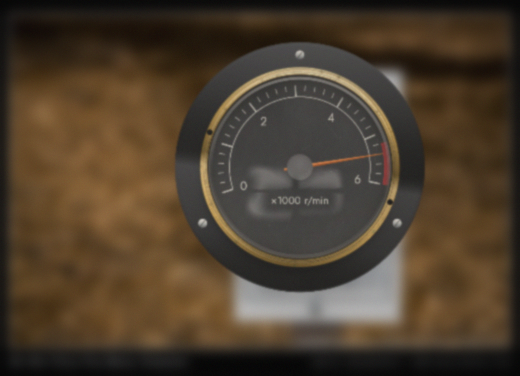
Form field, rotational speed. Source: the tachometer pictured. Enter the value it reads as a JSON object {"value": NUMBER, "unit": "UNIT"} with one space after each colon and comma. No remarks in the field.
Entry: {"value": 5400, "unit": "rpm"}
